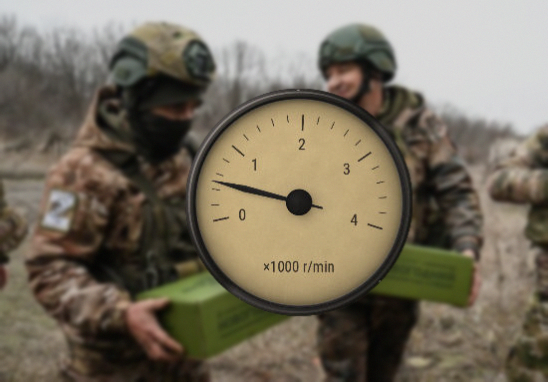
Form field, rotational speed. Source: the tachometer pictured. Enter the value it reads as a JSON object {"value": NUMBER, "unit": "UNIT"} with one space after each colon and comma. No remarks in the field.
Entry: {"value": 500, "unit": "rpm"}
